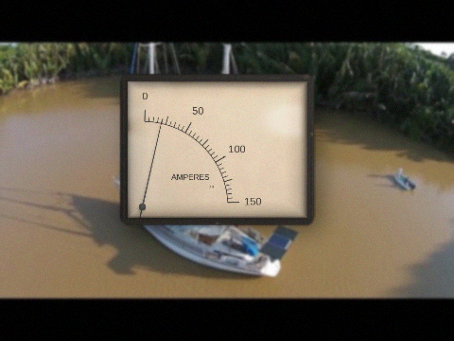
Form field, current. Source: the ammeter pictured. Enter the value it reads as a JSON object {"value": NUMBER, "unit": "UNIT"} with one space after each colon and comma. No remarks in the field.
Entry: {"value": 20, "unit": "A"}
